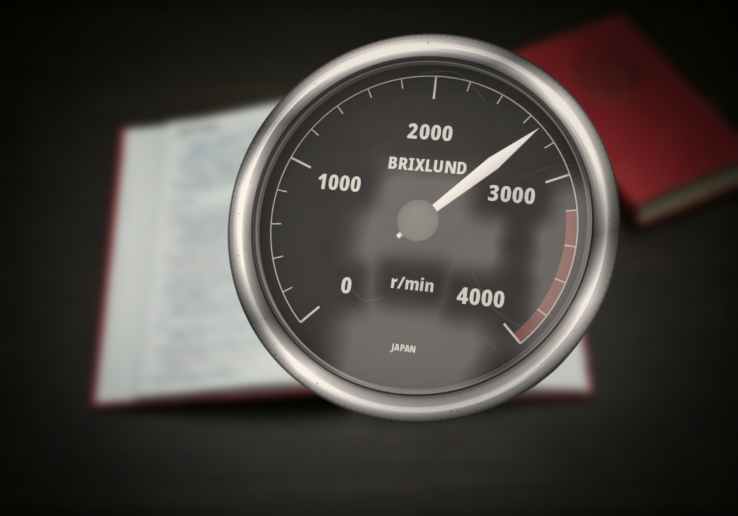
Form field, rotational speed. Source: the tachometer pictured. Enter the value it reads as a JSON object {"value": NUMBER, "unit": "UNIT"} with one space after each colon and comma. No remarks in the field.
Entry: {"value": 2700, "unit": "rpm"}
